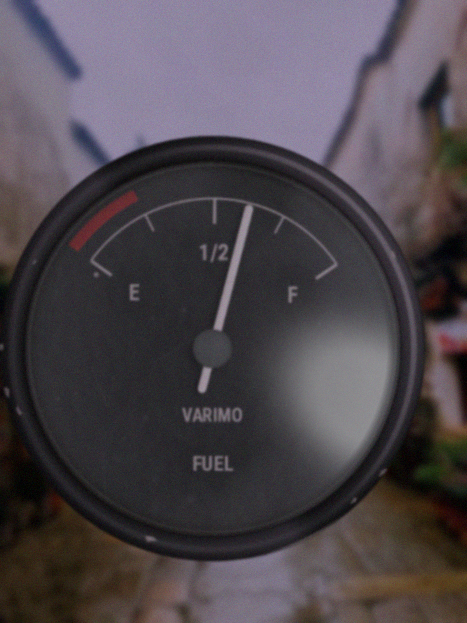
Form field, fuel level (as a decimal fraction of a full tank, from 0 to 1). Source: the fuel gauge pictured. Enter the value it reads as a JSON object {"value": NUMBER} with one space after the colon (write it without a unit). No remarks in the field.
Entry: {"value": 0.625}
